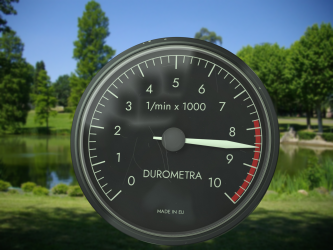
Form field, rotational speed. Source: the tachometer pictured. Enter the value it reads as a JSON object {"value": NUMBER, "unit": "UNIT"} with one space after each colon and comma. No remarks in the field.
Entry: {"value": 8500, "unit": "rpm"}
